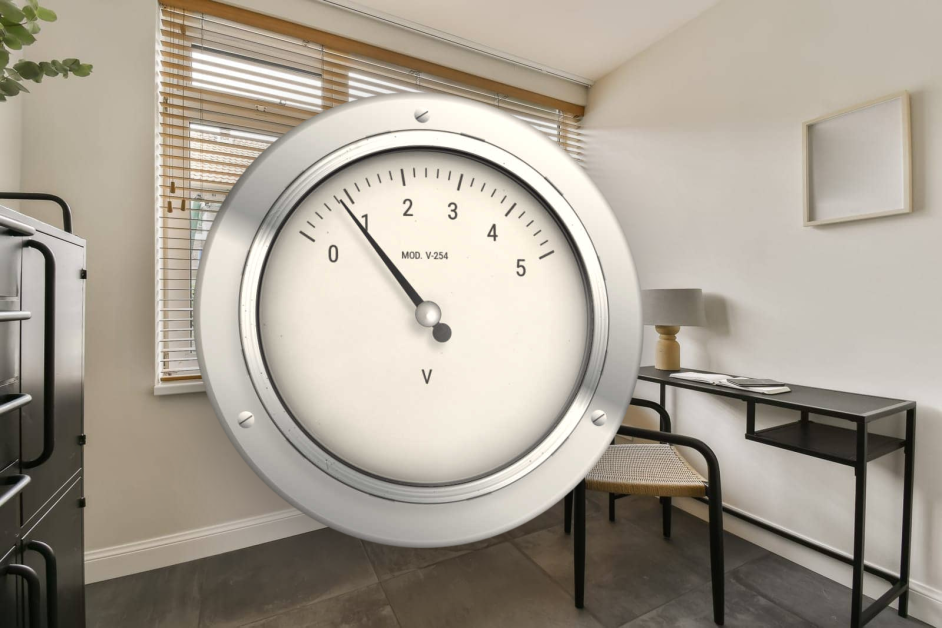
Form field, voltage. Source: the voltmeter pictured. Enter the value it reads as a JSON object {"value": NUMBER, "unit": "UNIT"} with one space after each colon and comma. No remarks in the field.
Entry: {"value": 0.8, "unit": "V"}
